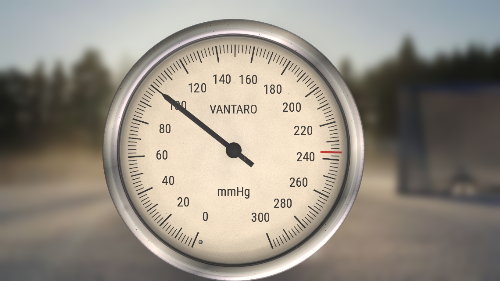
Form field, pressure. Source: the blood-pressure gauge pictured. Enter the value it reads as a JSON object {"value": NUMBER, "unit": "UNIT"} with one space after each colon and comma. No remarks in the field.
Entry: {"value": 100, "unit": "mmHg"}
